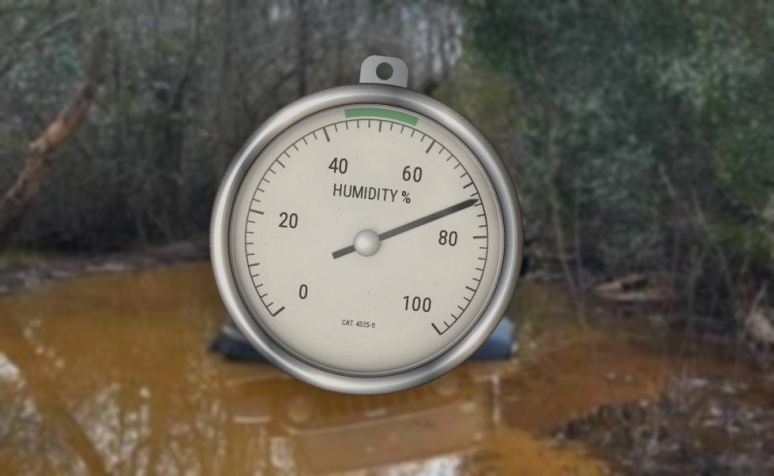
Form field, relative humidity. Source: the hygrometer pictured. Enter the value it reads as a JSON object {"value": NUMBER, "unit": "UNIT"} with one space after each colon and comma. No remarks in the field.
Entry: {"value": 73, "unit": "%"}
